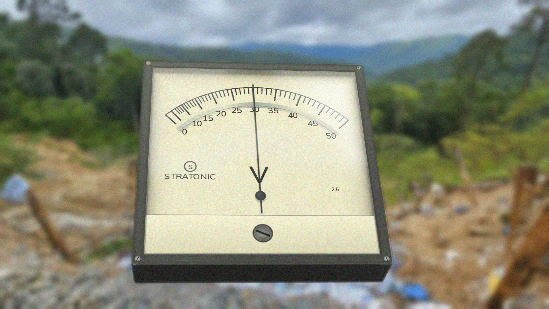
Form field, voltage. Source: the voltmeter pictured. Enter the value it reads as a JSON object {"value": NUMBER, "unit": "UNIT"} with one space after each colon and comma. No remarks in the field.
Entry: {"value": 30, "unit": "V"}
